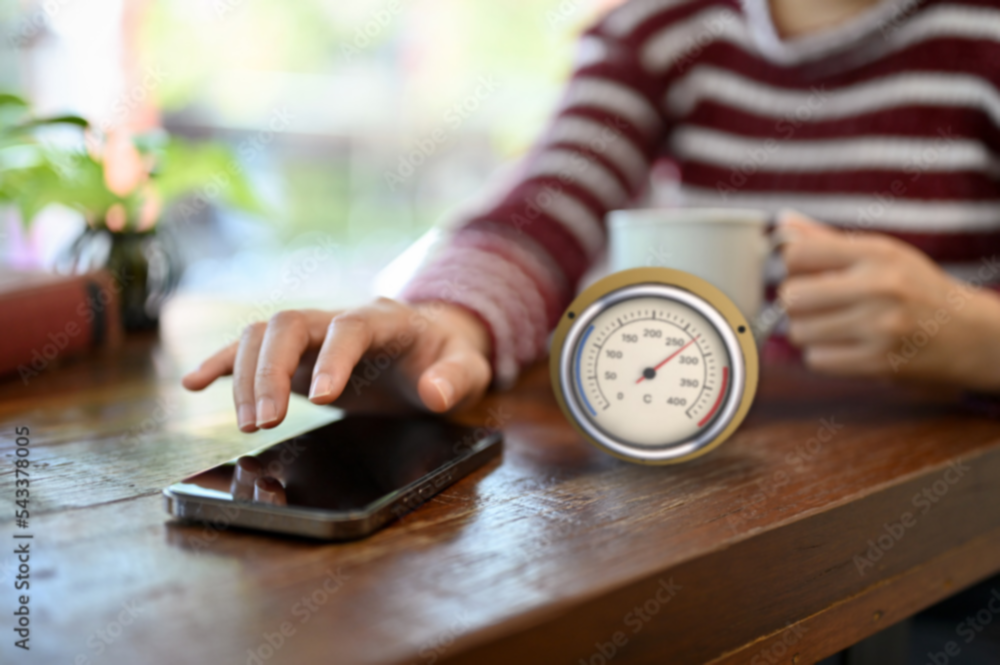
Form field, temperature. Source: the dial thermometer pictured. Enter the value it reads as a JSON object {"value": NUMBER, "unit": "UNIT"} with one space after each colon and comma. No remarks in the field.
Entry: {"value": 270, "unit": "°C"}
